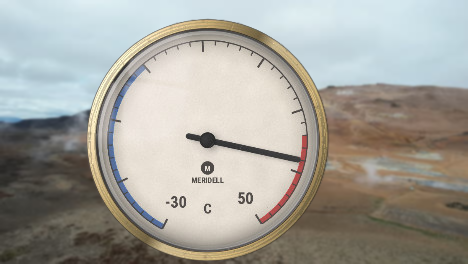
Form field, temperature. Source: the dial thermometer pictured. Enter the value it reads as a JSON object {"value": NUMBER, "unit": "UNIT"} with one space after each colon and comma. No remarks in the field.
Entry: {"value": 38, "unit": "°C"}
